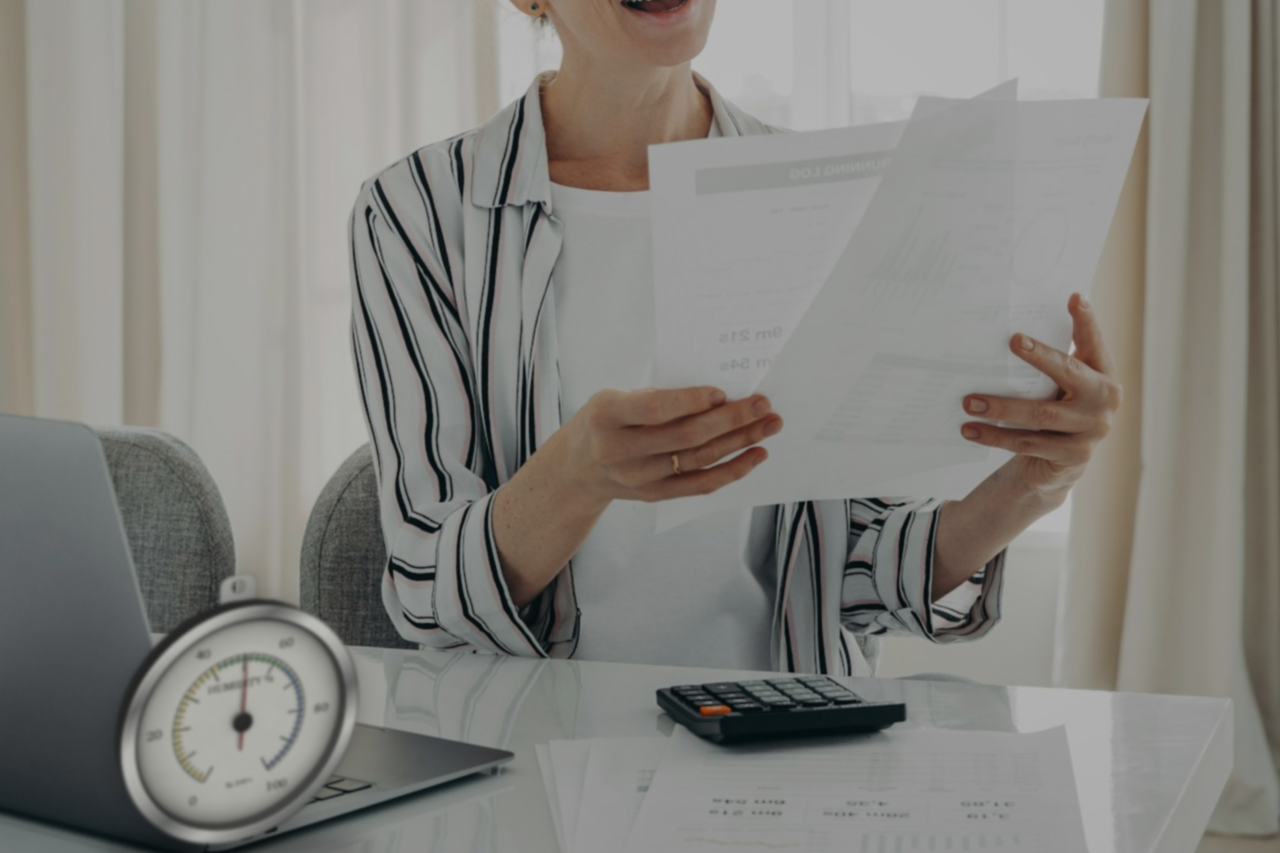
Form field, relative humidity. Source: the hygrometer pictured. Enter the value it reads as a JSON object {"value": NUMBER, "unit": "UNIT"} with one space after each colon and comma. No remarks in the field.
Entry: {"value": 50, "unit": "%"}
